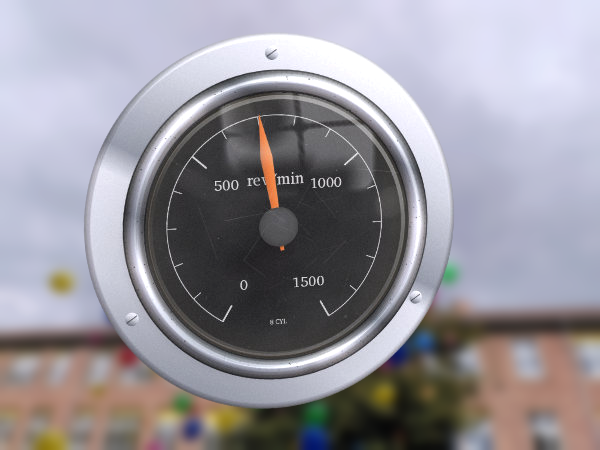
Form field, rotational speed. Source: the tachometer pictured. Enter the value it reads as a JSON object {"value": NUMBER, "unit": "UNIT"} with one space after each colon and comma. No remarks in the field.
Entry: {"value": 700, "unit": "rpm"}
